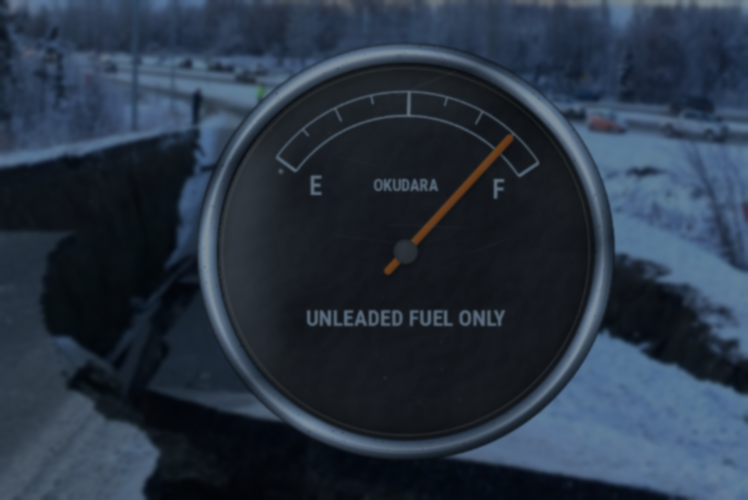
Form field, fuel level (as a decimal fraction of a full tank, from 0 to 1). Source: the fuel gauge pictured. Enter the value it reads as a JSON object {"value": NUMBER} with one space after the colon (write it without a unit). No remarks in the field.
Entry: {"value": 0.875}
